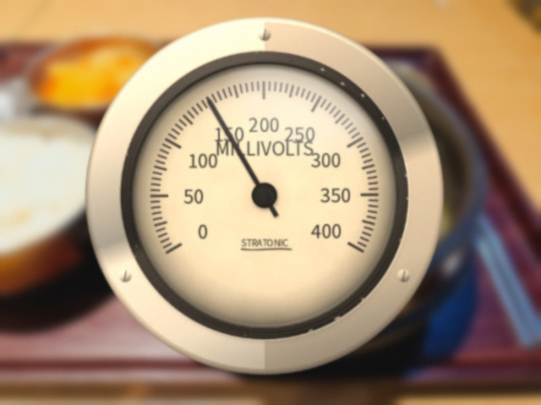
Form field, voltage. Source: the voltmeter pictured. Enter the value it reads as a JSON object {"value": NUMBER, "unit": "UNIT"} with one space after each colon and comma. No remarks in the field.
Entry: {"value": 150, "unit": "mV"}
